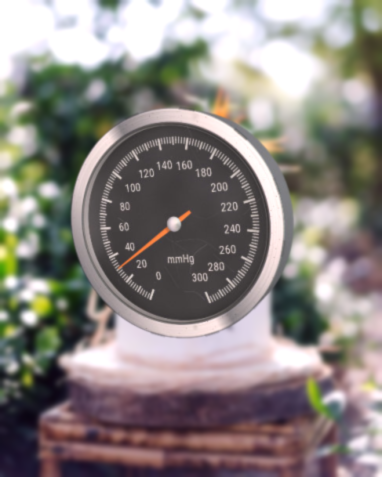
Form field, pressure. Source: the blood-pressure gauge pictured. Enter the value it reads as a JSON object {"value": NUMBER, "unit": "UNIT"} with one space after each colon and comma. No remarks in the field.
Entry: {"value": 30, "unit": "mmHg"}
